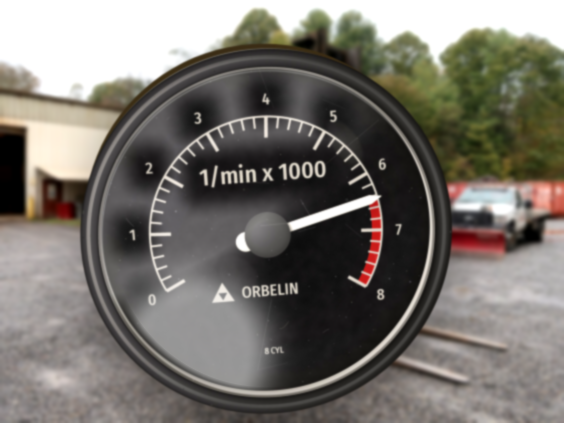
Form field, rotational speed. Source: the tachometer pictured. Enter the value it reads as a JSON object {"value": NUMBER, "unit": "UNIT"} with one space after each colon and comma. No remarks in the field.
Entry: {"value": 6400, "unit": "rpm"}
